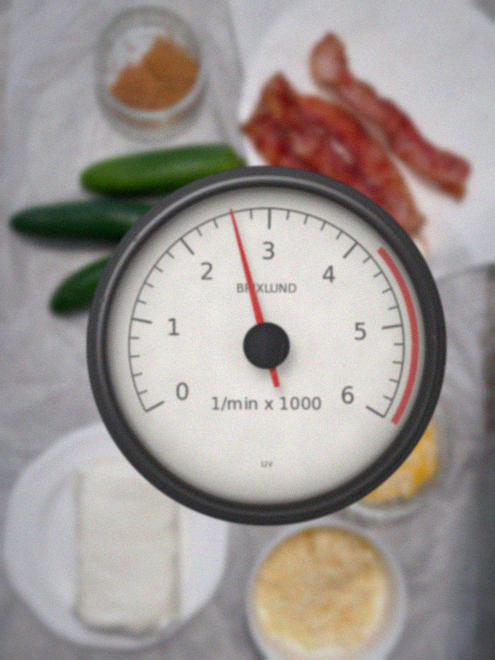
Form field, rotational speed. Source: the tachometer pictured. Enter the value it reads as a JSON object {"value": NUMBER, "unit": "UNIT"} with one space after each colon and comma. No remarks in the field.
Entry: {"value": 2600, "unit": "rpm"}
